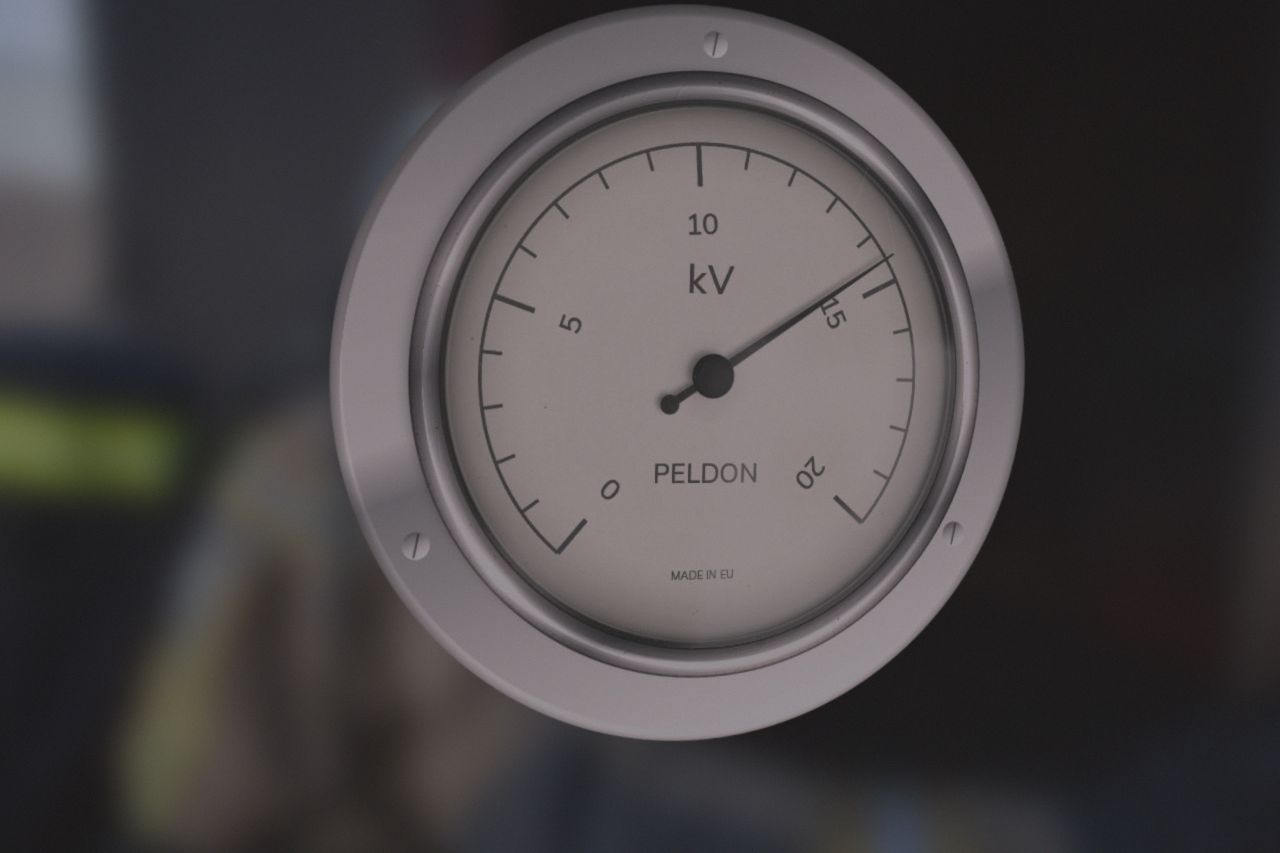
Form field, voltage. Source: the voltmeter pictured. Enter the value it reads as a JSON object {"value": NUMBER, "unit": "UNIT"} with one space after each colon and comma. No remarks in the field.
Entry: {"value": 14.5, "unit": "kV"}
